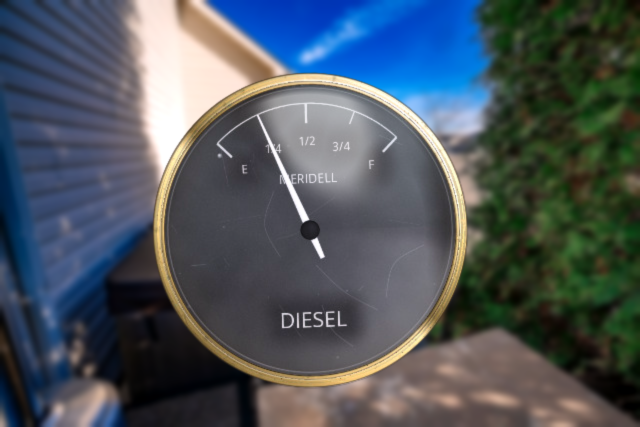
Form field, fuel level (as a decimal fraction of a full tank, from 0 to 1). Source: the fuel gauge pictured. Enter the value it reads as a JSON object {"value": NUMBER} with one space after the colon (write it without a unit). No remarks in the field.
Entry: {"value": 0.25}
